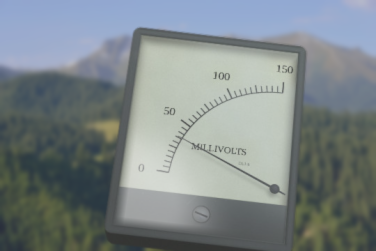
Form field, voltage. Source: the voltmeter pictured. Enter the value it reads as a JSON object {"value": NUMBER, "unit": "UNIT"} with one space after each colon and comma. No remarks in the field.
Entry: {"value": 35, "unit": "mV"}
